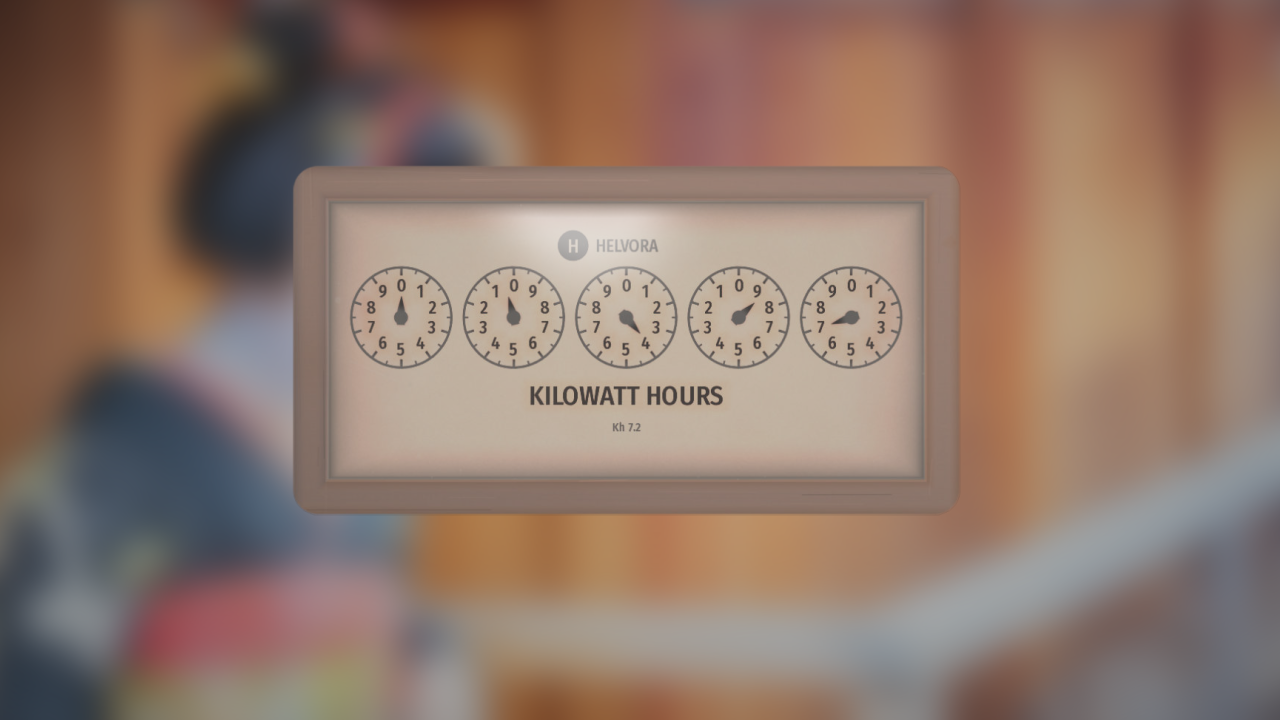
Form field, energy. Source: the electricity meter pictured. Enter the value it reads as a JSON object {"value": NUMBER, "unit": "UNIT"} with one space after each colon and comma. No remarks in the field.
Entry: {"value": 387, "unit": "kWh"}
